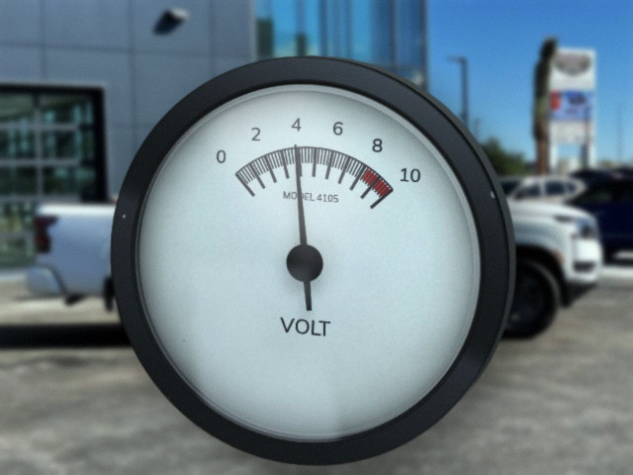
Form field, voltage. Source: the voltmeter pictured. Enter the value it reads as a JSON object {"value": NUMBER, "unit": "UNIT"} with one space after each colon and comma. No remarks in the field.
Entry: {"value": 4, "unit": "V"}
